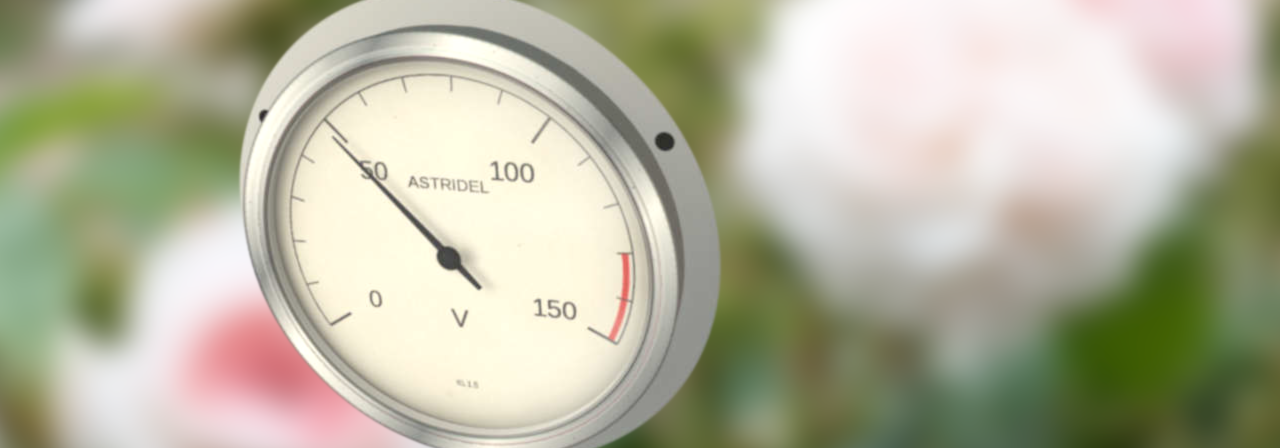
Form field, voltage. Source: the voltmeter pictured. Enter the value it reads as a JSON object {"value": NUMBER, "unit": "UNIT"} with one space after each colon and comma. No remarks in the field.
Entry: {"value": 50, "unit": "V"}
